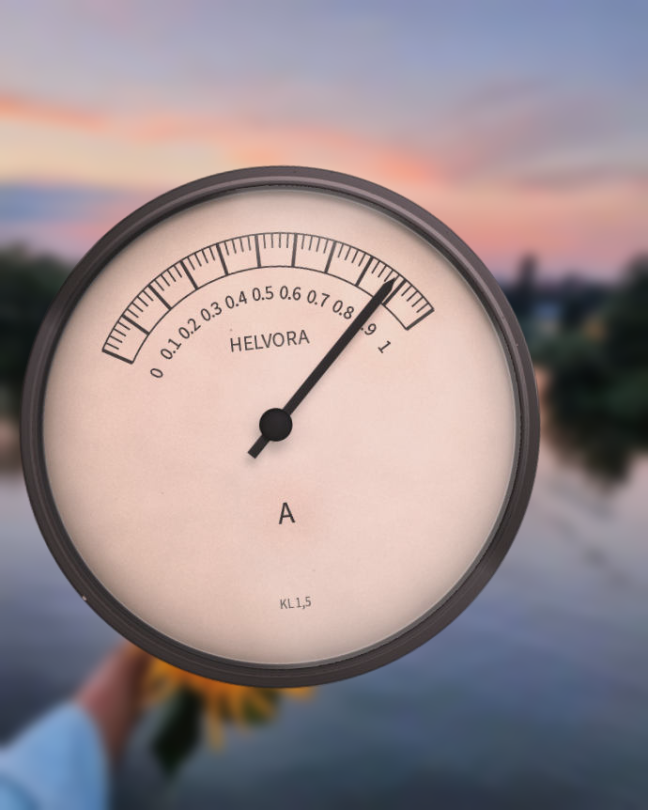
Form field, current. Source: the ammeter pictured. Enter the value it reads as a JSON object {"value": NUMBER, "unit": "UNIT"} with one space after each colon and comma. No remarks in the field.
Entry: {"value": 0.88, "unit": "A"}
